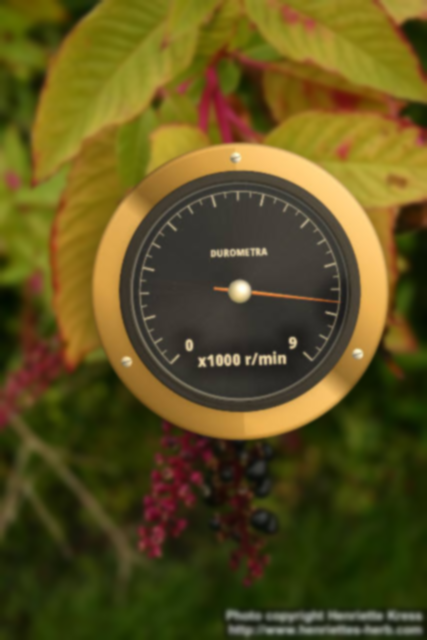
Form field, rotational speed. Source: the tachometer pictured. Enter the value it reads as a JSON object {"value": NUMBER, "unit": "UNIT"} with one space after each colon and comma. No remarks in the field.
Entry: {"value": 7750, "unit": "rpm"}
